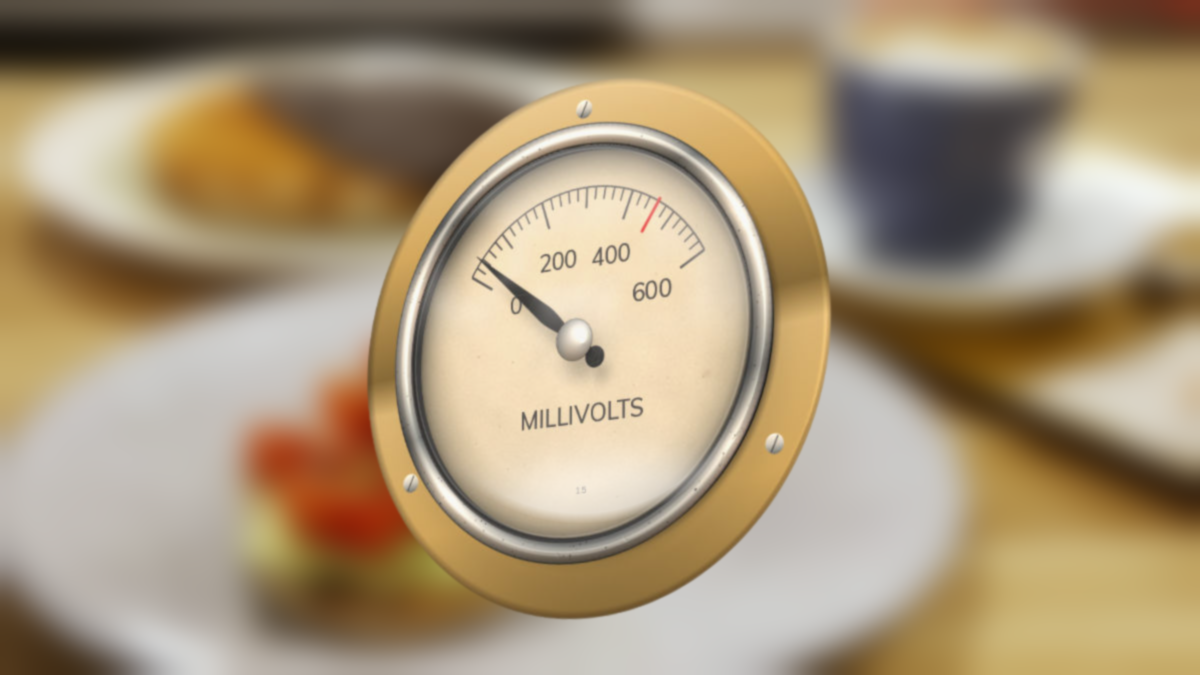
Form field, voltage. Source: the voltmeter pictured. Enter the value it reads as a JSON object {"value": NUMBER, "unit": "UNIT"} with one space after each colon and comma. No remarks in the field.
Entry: {"value": 40, "unit": "mV"}
